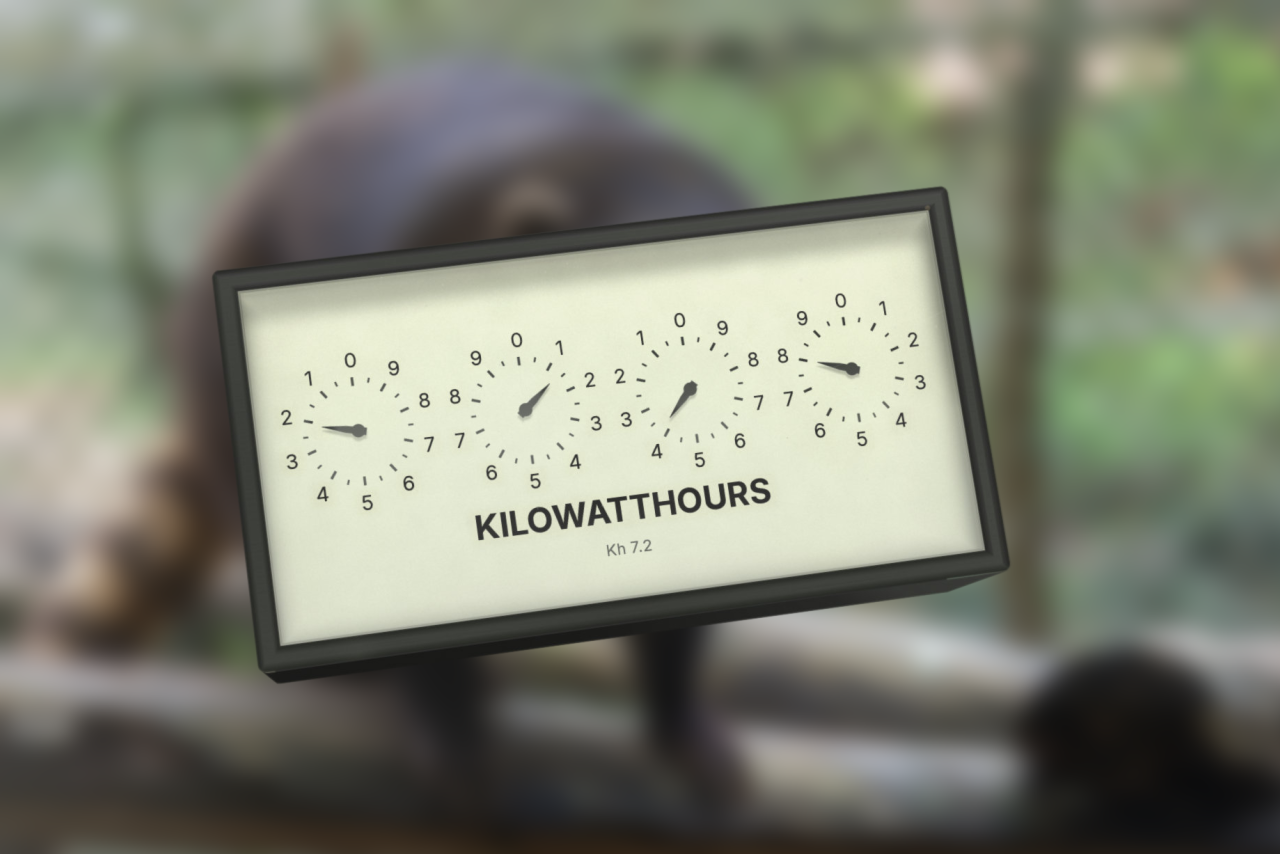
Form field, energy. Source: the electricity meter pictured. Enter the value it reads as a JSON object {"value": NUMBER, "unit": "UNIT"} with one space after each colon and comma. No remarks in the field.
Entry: {"value": 2138, "unit": "kWh"}
